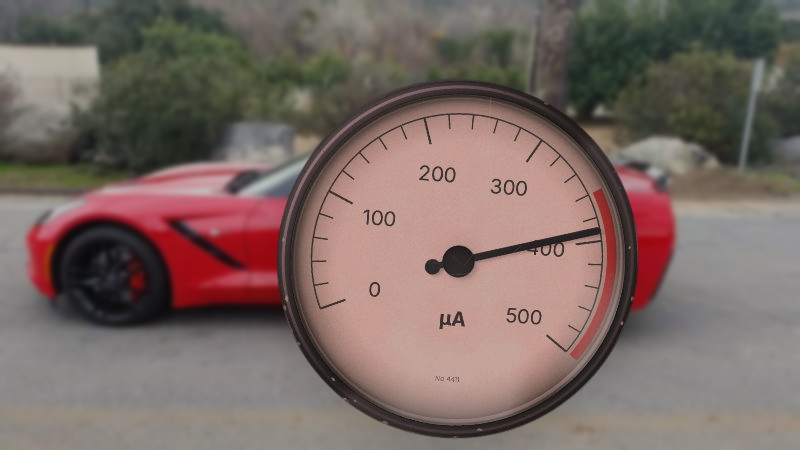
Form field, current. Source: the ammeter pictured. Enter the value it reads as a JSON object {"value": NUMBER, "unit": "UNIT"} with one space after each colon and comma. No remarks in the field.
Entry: {"value": 390, "unit": "µA"}
